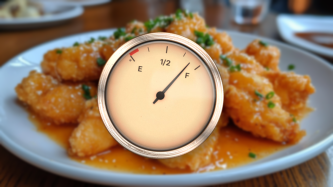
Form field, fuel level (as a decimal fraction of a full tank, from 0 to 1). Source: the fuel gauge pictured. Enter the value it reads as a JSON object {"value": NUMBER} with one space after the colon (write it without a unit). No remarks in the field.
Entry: {"value": 0.875}
